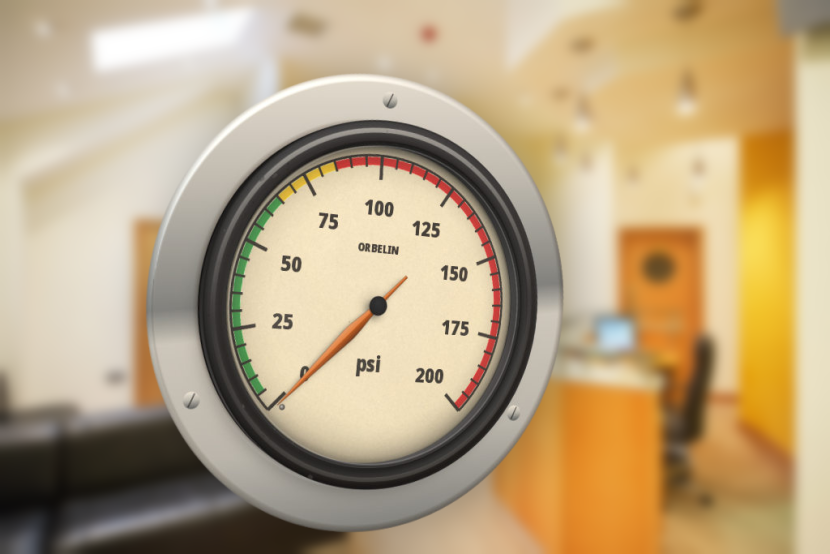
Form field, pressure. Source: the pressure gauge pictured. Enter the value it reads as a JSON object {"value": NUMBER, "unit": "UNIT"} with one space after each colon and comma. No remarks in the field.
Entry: {"value": 0, "unit": "psi"}
